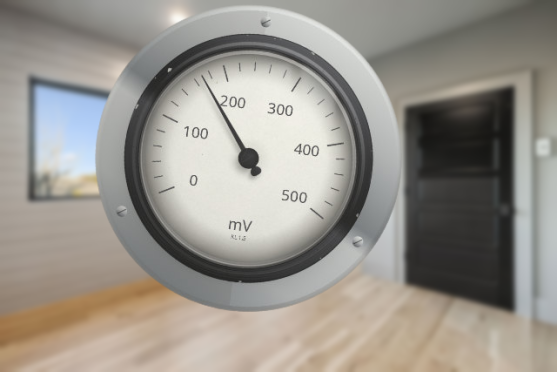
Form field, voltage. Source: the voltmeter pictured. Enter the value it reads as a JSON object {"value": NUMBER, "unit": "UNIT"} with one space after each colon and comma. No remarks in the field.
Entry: {"value": 170, "unit": "mV"}
